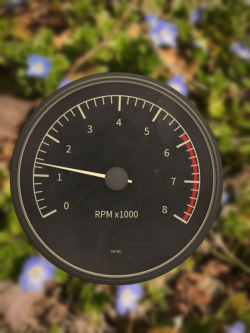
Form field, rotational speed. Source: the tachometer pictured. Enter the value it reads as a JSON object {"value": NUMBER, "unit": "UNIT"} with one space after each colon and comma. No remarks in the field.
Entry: {"value": 1300, "unit": "rpm"}
